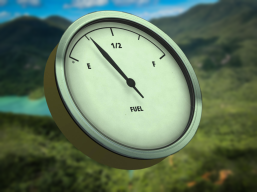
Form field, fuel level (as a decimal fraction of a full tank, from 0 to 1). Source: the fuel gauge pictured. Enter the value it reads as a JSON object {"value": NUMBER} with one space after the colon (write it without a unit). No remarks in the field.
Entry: {"value": 0.25}
